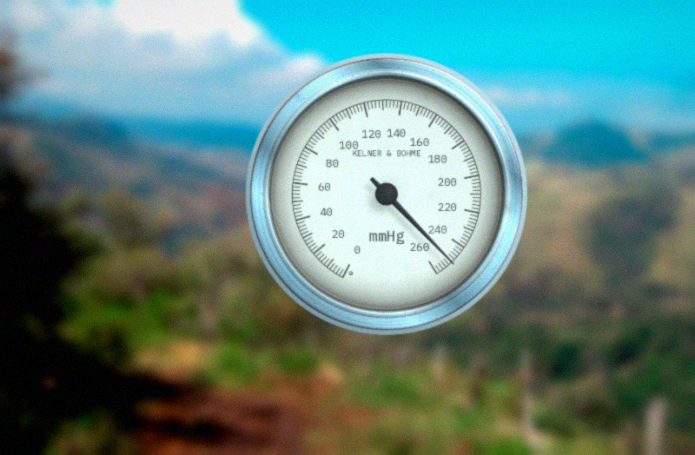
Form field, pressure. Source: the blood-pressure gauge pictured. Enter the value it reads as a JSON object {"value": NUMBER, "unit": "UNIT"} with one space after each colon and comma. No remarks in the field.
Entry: {"value": 250, "unit": "mmHg"}
